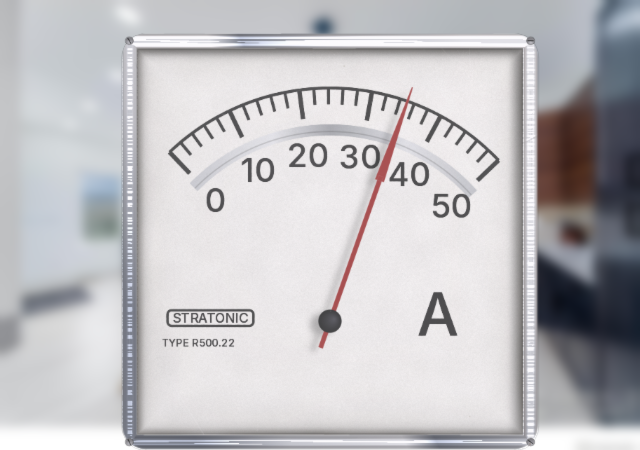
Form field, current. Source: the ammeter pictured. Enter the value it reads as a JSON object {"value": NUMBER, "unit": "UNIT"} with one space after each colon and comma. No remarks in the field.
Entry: {"value": 35, "unit": "A"}
